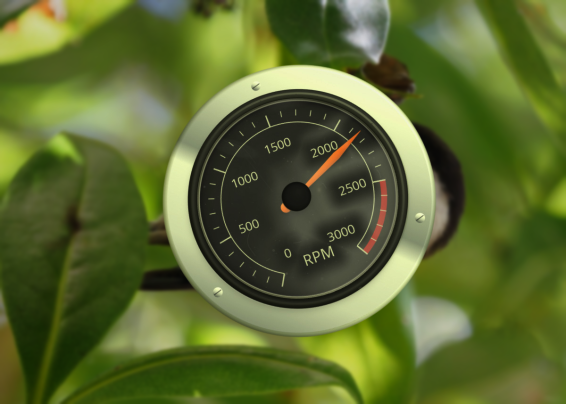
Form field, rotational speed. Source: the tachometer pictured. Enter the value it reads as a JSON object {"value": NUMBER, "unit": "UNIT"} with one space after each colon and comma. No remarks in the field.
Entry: {"value": 2150, "unit": "rpm"}
